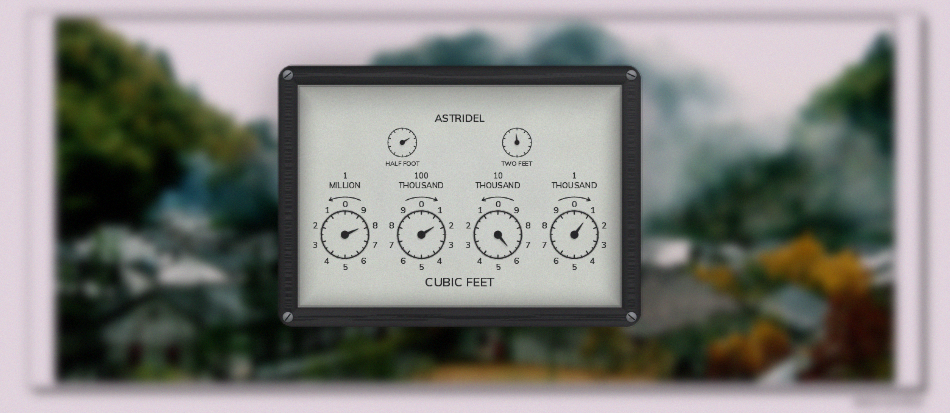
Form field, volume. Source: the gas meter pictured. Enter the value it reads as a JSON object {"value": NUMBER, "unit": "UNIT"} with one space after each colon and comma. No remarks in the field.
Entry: {"value": 816100, "unit": "ft³"}
